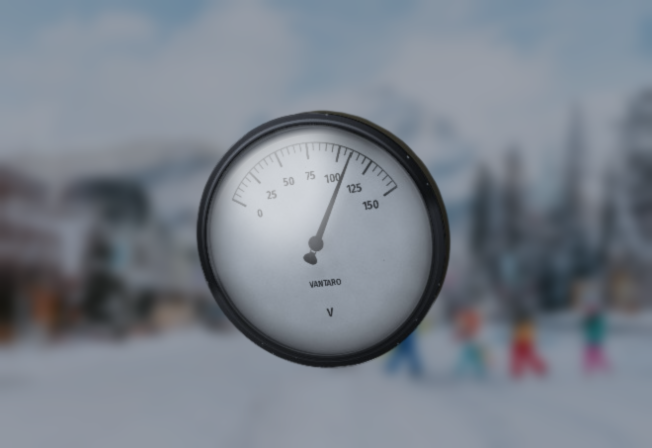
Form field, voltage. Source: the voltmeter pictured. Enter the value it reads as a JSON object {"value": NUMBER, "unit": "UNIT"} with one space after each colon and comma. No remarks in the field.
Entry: {"value": 110, "unit": "V"}
